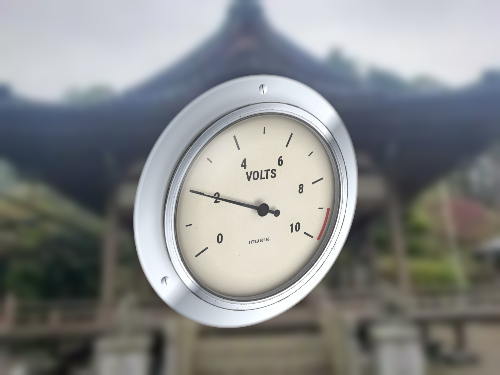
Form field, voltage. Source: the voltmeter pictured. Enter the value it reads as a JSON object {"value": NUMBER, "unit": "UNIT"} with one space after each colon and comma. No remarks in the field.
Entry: {"value": 2, "unit": "V"}
